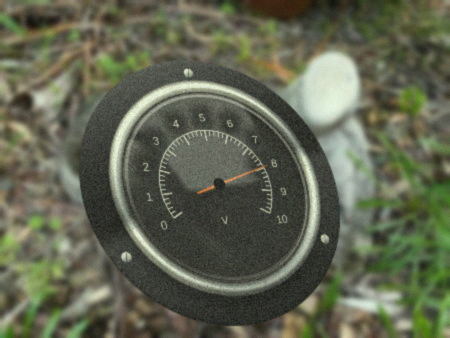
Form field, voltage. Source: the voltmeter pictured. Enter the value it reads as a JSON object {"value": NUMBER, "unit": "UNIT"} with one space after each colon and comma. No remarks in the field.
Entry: {"value": 8, "unit": "V"}
